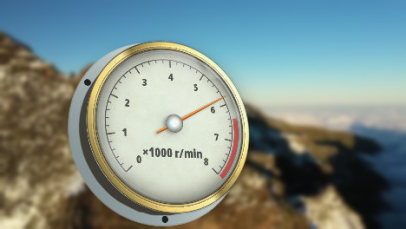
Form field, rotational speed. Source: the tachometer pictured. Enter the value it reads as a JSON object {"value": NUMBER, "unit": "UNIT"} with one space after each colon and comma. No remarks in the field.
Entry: {"value": 5800, "unit": "rpm"}
